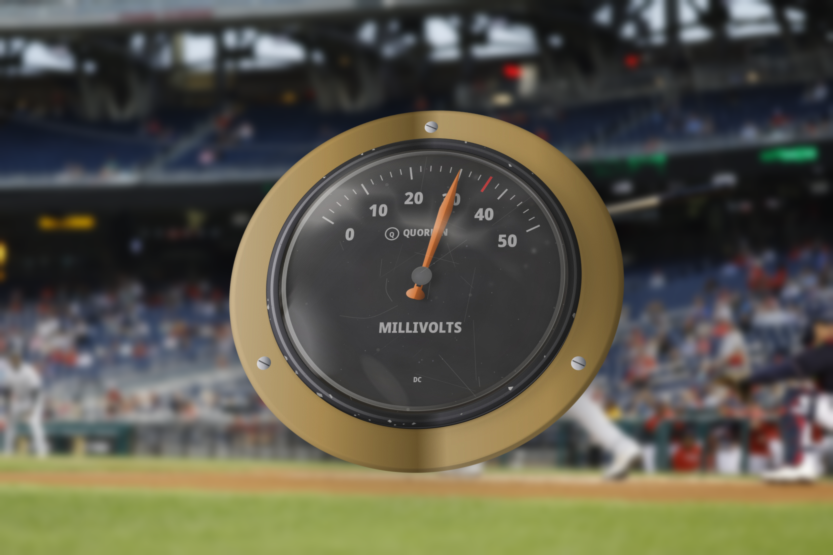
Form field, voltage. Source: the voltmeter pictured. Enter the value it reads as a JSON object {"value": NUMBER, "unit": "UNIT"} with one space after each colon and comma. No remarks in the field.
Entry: {"value": 30, "unit": "mV"}
